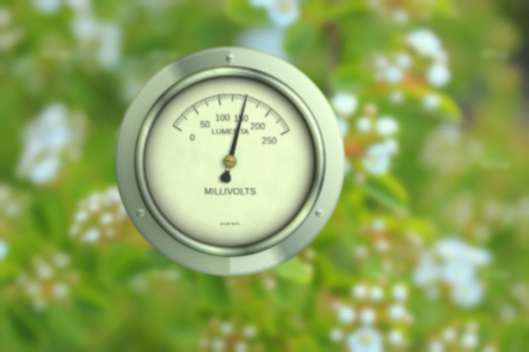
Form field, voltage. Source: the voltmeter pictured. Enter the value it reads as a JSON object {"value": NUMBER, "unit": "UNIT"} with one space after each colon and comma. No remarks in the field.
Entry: {"value": 150, "unit": "mV"}
